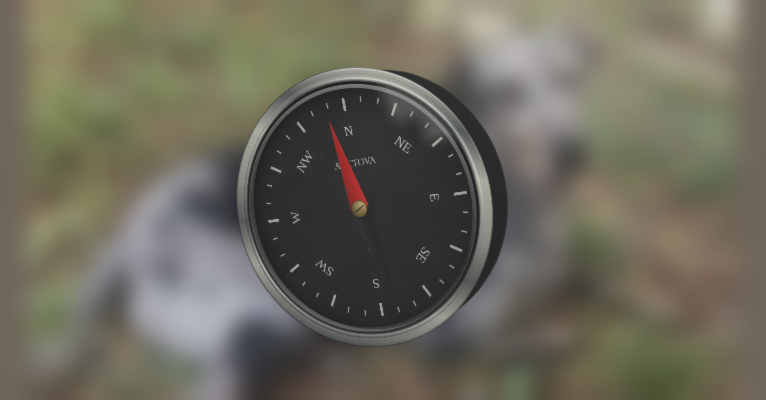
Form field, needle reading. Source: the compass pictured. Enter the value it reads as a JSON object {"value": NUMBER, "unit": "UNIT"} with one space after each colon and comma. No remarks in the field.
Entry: {"value": 350, "unit": "°"}
